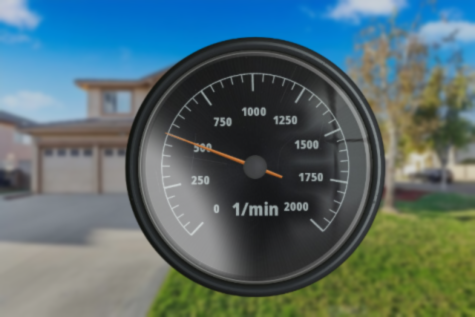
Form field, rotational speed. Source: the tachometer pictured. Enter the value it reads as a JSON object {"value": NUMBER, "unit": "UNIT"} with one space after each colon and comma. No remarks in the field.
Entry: {"value": 500, "unit": "rpm"}
